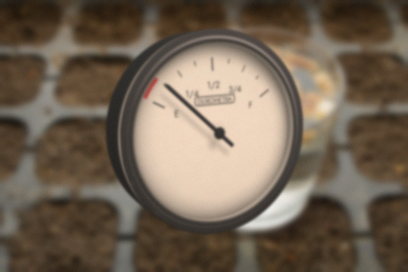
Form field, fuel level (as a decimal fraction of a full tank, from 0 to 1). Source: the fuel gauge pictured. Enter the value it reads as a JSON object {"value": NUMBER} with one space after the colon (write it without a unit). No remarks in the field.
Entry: {"value": 0.125}
